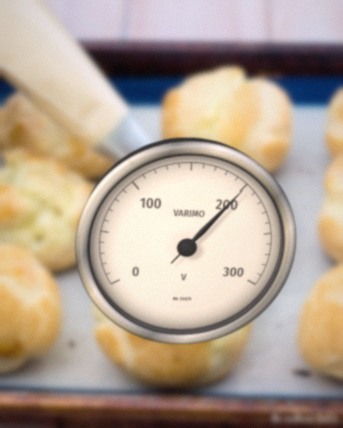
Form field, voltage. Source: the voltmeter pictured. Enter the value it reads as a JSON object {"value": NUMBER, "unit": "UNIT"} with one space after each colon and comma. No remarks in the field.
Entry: {"value": 200, "unit": "V"}
